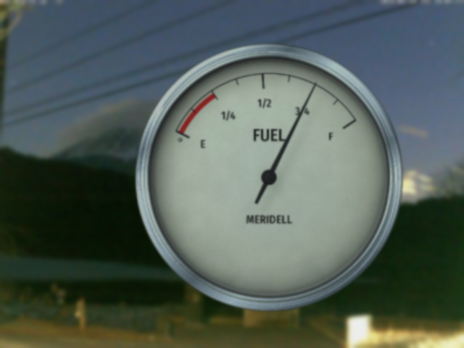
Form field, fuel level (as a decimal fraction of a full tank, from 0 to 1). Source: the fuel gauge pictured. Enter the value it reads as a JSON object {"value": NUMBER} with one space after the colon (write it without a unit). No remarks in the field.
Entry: {"value": 0.75}
